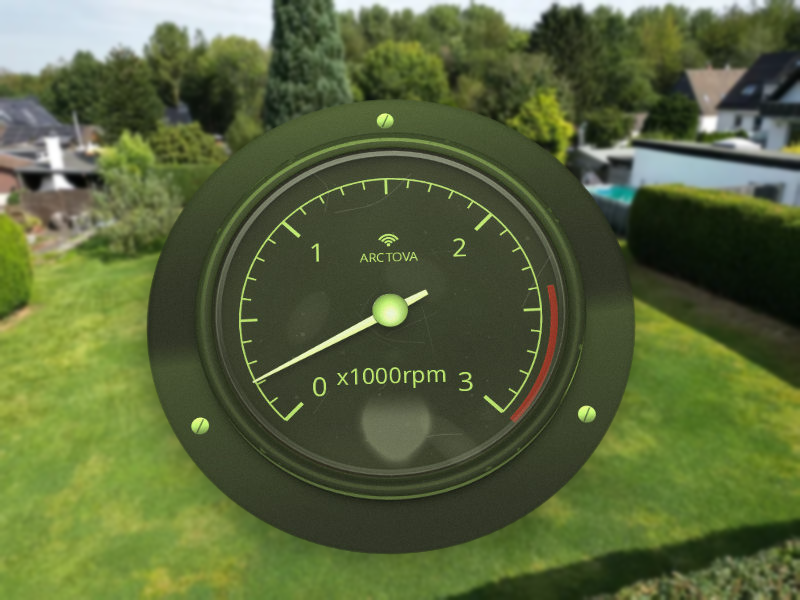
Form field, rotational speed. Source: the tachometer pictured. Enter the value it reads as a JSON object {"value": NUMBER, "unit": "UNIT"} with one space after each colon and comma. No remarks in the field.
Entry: {"value": 200, "unit": "rpm"}
